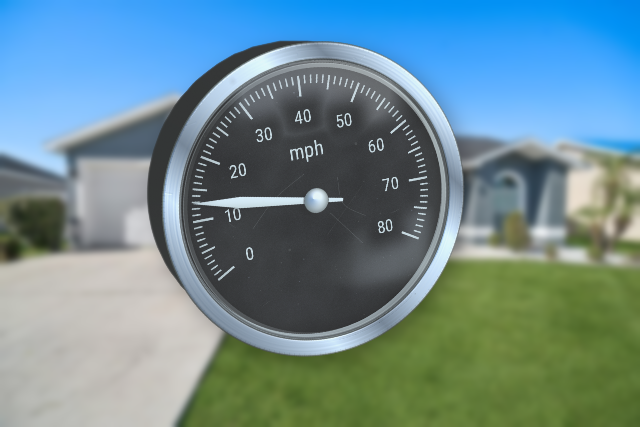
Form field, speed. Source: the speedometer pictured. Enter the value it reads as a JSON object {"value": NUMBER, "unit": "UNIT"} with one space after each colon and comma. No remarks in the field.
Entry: {"value": 13, "unit": "mph"}
